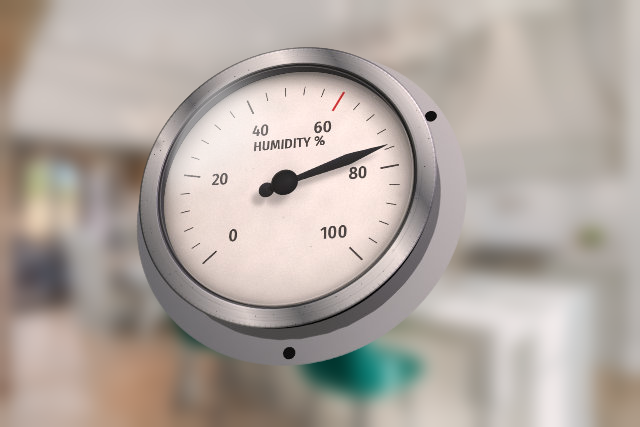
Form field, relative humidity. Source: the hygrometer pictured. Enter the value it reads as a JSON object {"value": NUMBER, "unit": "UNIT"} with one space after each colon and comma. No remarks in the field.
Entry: {"value": 76, "unit": "%"}
